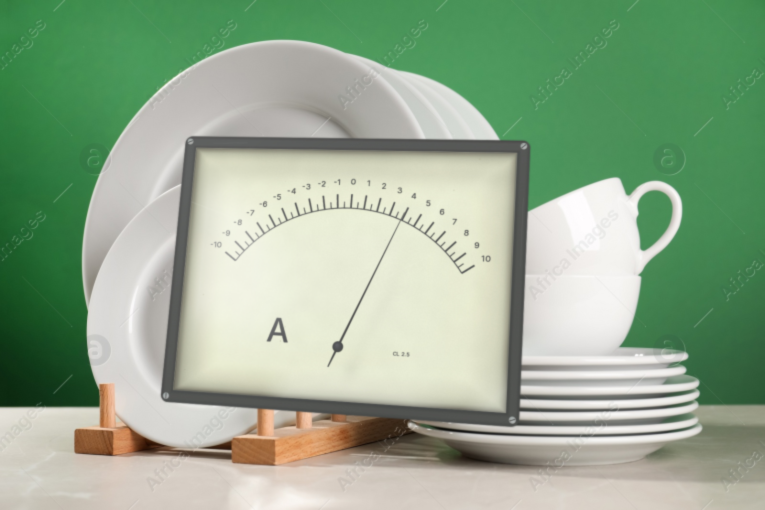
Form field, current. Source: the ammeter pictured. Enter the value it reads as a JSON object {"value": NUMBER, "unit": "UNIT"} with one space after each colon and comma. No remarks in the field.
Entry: {"value": 4, "unit": "A"}
